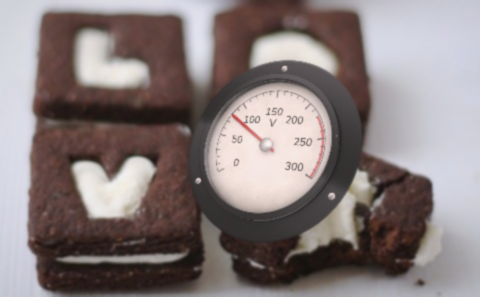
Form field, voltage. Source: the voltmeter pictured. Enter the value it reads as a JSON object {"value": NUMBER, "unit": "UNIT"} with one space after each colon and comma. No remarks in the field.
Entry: {"value": 80, "unit": "V"}
